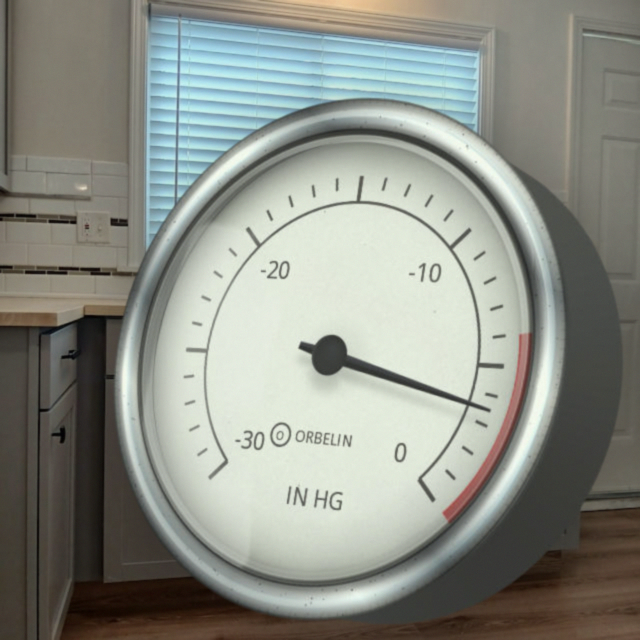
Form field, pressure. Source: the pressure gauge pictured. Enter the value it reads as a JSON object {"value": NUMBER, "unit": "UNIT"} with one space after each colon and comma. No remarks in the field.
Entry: {"value": -3.5, "unit": "inHg"}
